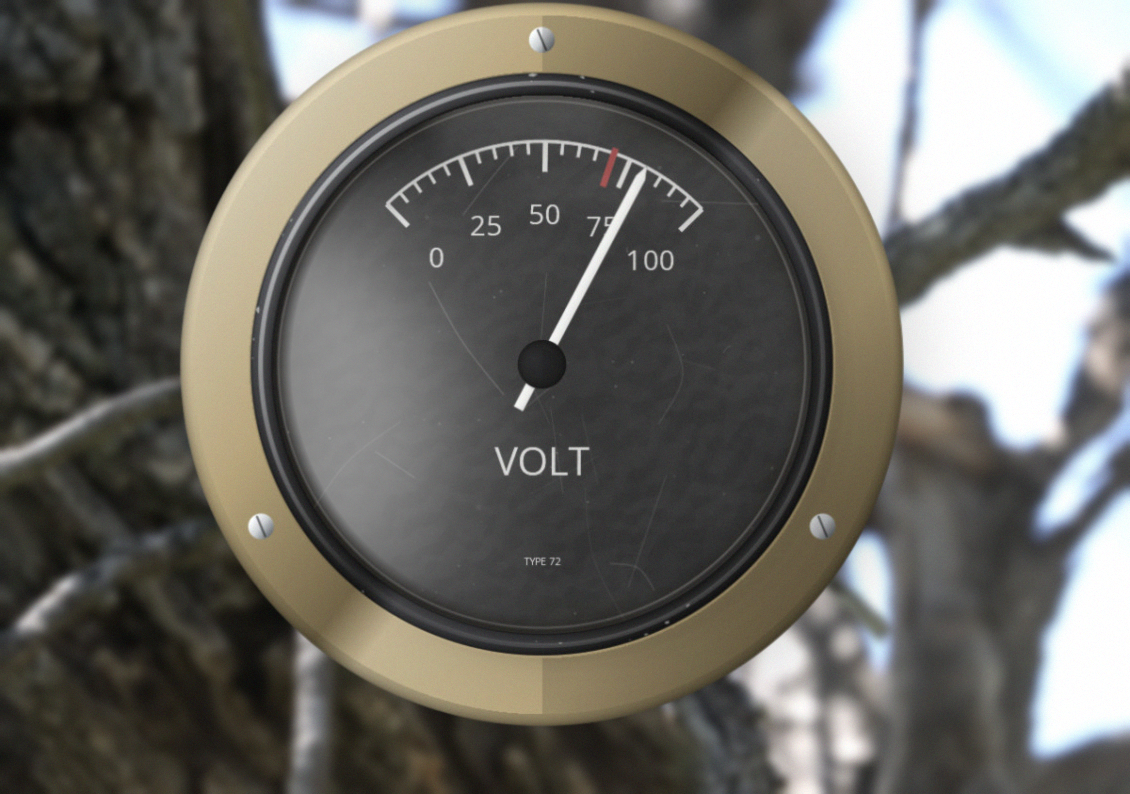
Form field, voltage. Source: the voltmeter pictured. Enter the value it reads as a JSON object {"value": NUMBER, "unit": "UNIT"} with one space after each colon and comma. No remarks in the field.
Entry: {"value": 80, "unit": "V"}
